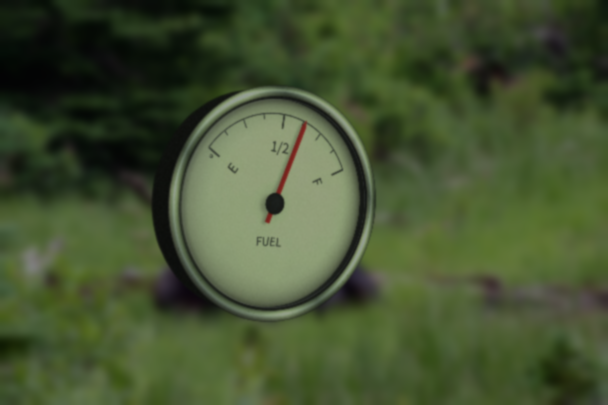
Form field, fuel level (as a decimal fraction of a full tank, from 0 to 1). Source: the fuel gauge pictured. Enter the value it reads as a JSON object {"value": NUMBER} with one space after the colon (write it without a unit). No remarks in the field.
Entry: {"value": 0.625}
